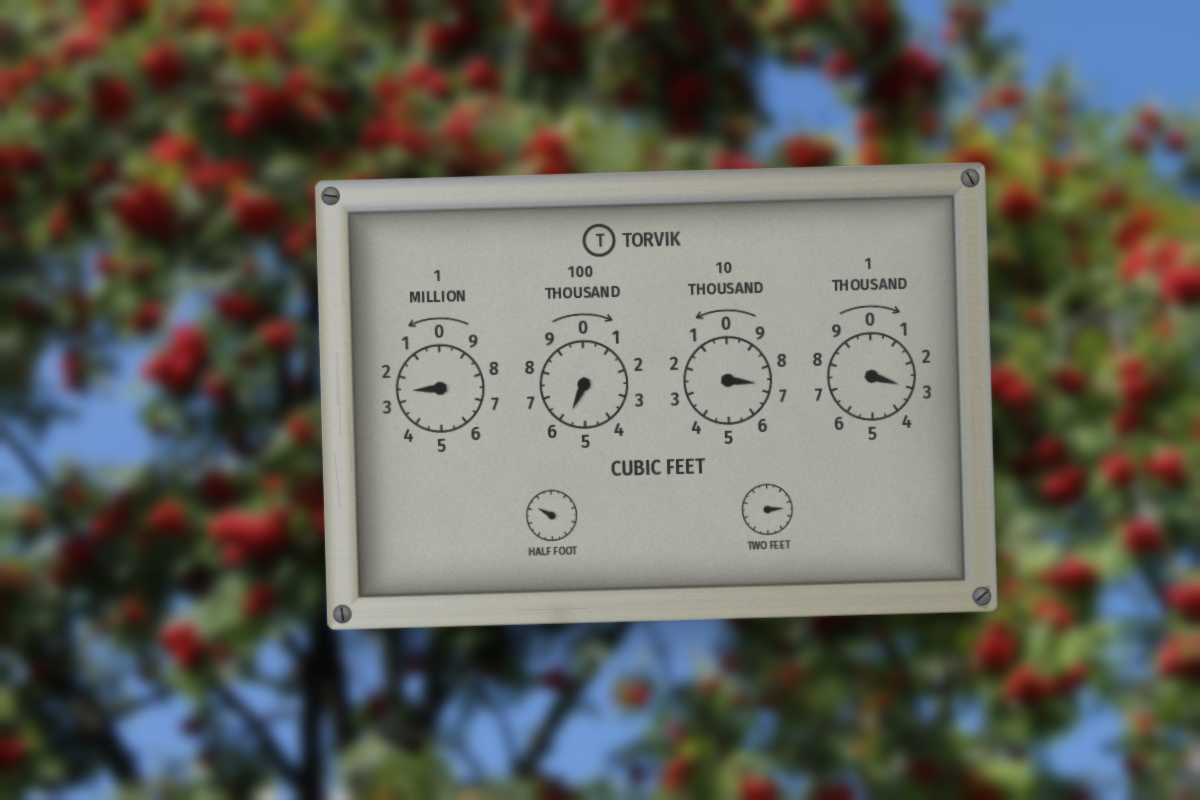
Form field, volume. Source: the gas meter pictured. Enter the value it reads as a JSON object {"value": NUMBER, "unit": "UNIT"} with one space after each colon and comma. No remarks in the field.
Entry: {"value": 257300, "unit": "ft³"}
